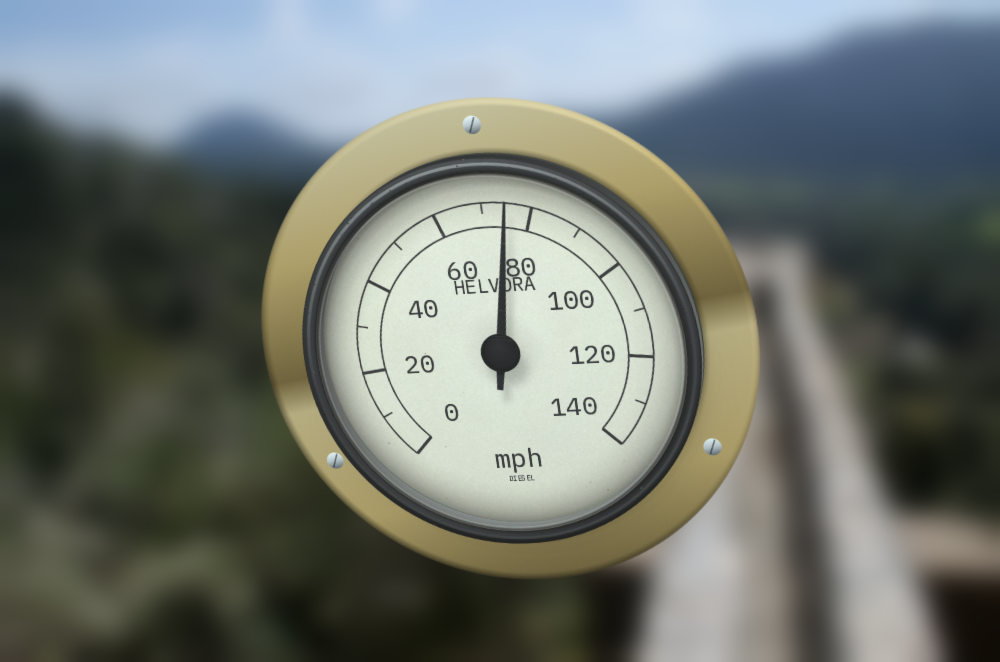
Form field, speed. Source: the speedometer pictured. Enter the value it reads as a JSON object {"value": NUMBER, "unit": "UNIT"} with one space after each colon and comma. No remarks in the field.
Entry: {"value": 75, "unit": "mph"}
